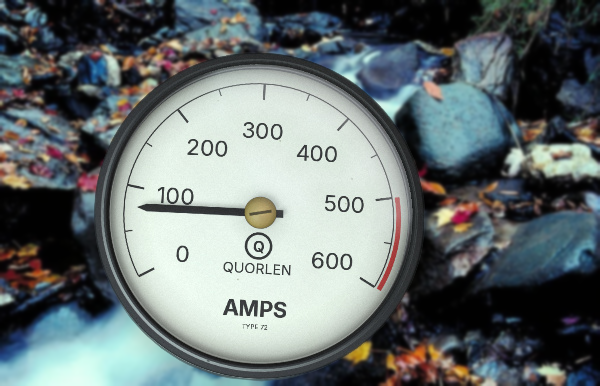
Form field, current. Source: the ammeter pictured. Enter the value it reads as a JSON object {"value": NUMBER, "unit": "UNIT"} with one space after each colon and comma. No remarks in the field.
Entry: {"value": 75, "unit": "A"}
